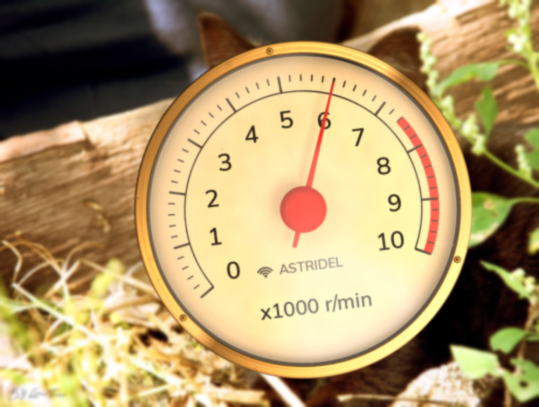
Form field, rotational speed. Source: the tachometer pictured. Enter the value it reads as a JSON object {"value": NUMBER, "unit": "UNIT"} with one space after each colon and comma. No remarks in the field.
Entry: {"value": 6000, "unit": "rpm"}
